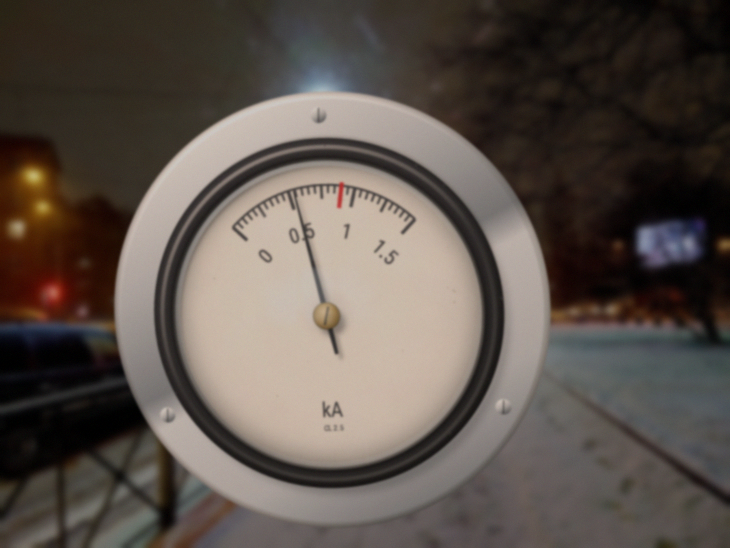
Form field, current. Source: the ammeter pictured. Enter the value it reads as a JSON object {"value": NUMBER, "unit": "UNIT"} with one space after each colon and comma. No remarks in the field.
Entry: {"value": 0.55, "unit": "kA"}
